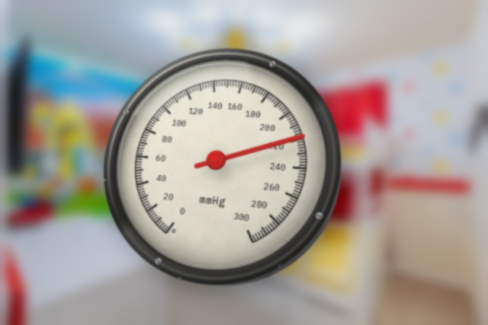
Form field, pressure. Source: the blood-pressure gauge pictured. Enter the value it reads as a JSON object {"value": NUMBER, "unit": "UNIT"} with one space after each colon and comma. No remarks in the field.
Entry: {"value": 220, "unit": "mmHg"}
